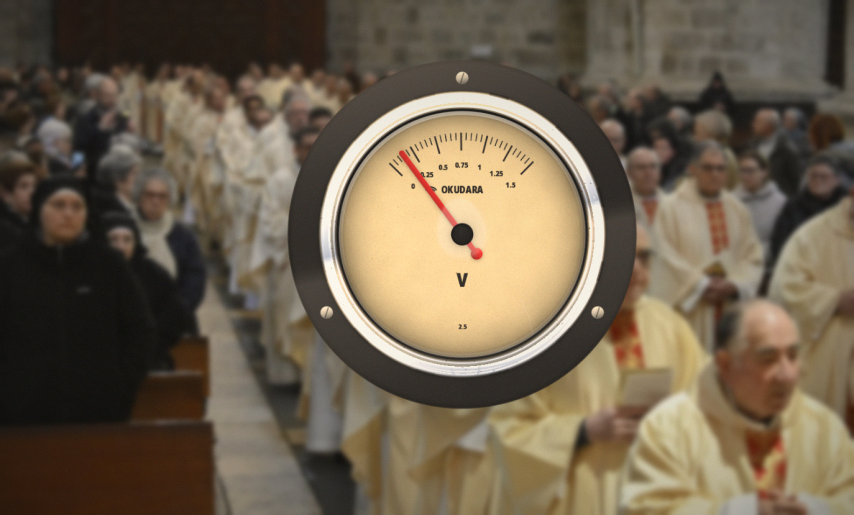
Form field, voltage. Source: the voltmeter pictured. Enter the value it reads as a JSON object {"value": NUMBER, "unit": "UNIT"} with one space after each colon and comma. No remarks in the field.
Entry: {"value": 0.15, "unit": "V"}
